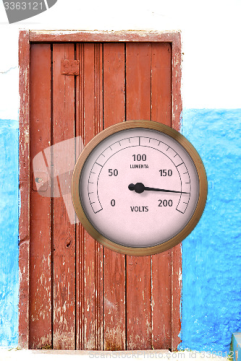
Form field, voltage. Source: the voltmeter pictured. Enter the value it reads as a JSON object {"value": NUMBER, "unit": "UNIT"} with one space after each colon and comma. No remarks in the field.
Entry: {"value": 180, "unit": "V"}
